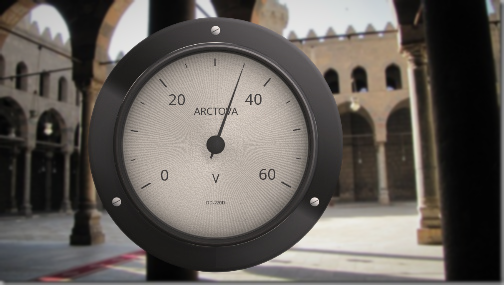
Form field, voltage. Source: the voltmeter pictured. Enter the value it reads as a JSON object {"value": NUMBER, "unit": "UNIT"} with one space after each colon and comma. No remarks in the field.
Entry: {"value": 35, "unit": "V"}
